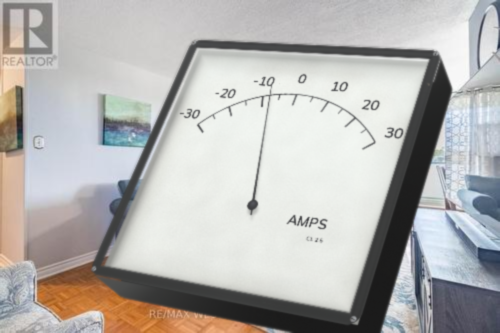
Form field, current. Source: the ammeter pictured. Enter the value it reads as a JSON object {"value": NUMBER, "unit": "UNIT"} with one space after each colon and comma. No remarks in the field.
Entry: {"value": -7.5, "unit": "A"}
